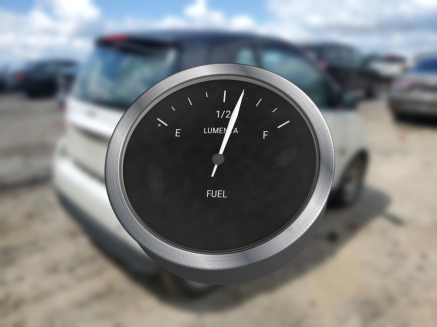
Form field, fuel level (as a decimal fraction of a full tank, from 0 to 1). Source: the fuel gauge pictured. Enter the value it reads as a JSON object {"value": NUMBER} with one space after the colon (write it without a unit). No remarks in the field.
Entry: {"value": 0.625}
